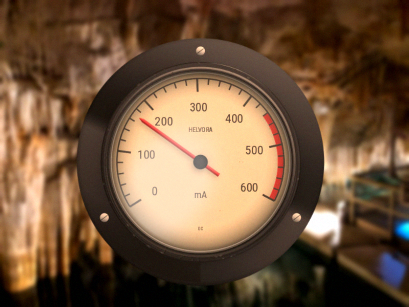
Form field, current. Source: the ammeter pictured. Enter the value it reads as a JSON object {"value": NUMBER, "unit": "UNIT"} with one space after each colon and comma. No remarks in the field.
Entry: {"value": 170, "unit": "mA"}
